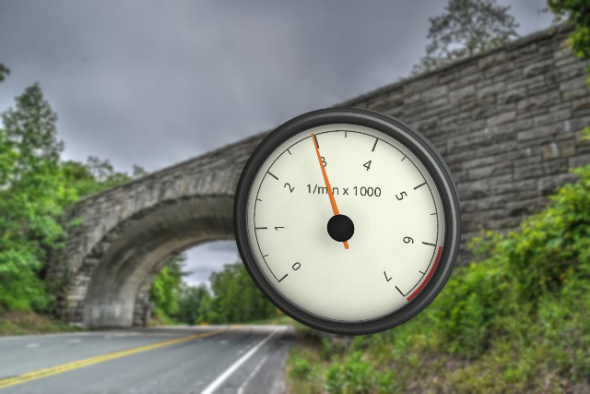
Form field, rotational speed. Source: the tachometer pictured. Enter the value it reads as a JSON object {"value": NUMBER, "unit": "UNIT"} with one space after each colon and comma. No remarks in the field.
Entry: {"value": 3000, "unit": "rpm"}
